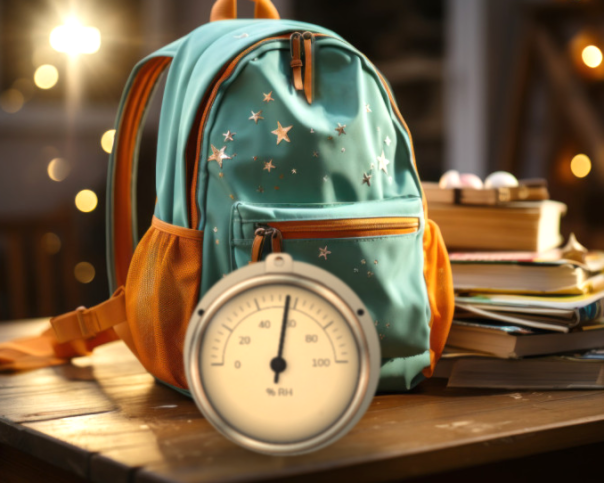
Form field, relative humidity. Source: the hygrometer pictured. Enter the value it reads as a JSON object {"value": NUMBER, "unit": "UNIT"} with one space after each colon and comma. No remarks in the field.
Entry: {"value": 56, "unit": "%"}
